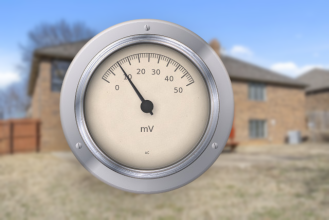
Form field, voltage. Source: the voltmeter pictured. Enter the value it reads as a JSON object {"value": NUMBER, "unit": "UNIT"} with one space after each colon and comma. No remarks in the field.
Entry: {"value": 10, "unit": "mV"}
